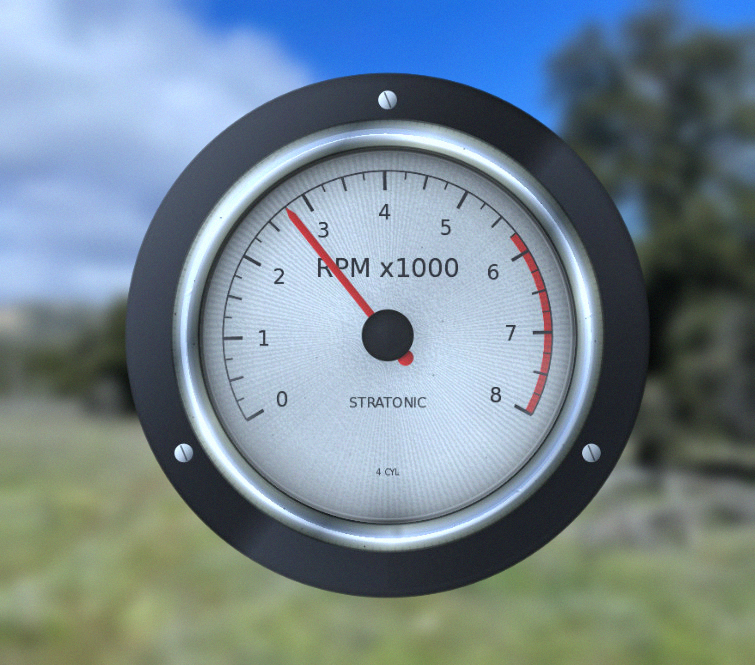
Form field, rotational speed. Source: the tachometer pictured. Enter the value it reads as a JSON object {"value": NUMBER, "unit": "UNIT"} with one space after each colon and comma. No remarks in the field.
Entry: {"value": 2750, "unit": "rpm"}
